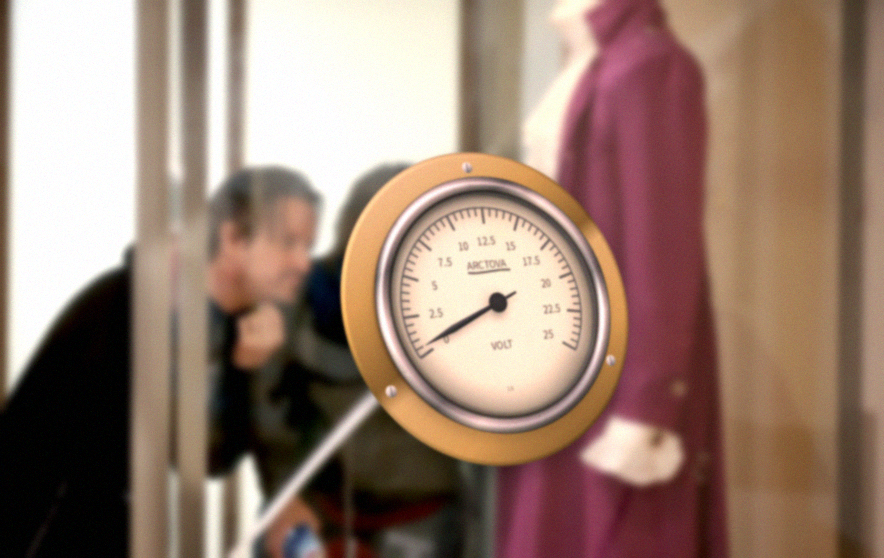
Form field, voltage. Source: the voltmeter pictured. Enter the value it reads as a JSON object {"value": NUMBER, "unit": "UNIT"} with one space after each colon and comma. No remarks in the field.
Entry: {"value": 0.5, "unit": "V"}
